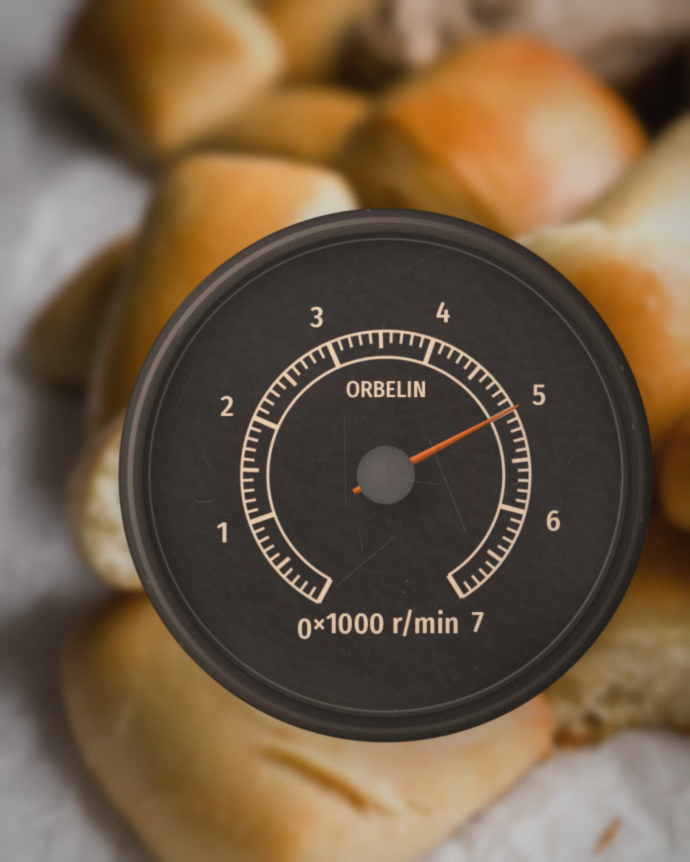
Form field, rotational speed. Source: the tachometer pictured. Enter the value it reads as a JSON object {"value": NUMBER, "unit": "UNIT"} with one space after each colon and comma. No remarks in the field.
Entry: {"value": 5000, "unit": "rpm"}
